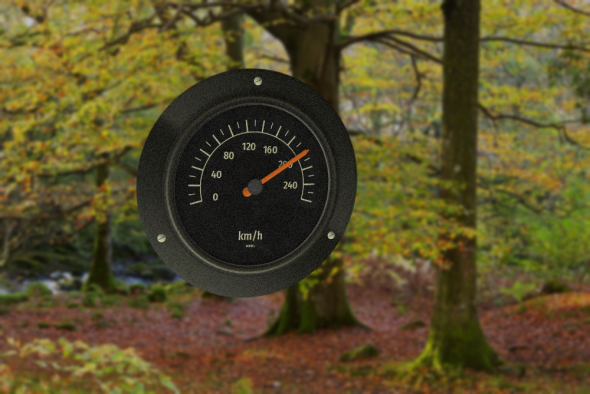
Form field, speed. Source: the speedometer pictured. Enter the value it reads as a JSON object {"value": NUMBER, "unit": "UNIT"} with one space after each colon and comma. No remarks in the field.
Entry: {"value": 200, "unit": "km/h"}
